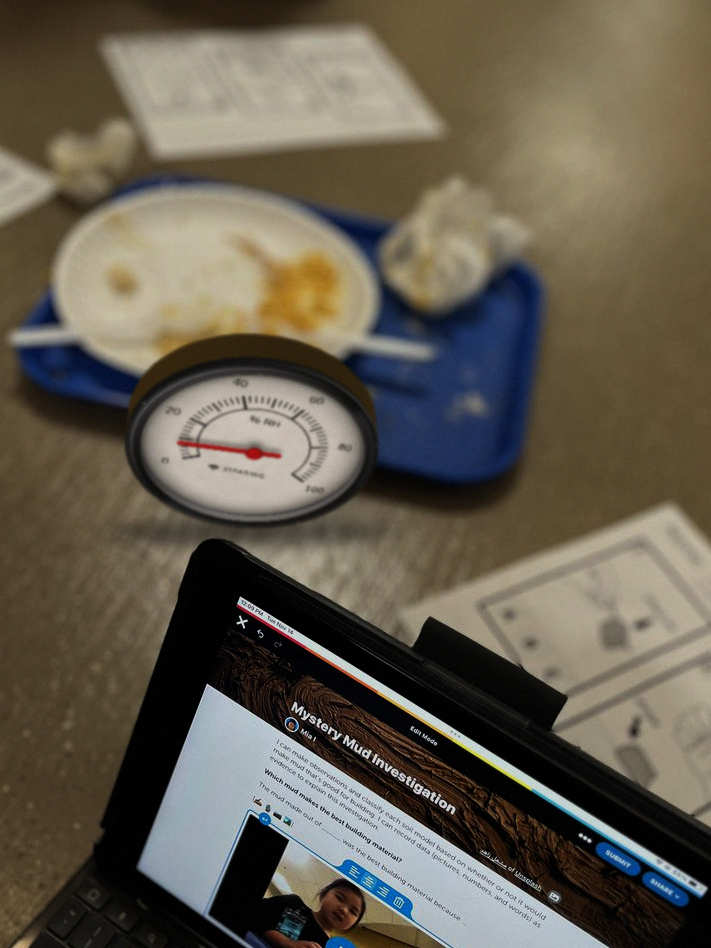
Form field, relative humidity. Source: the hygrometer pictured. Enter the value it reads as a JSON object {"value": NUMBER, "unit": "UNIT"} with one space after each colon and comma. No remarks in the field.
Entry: {"value": 10, "unit": "%"}
